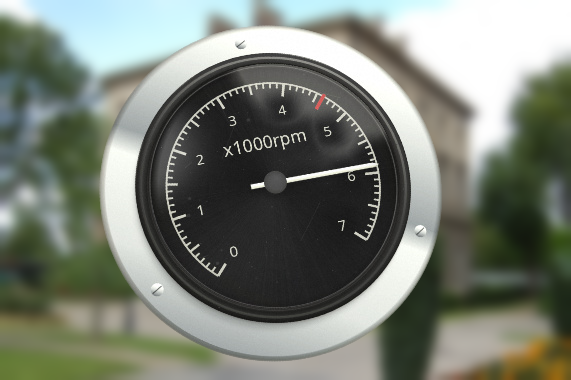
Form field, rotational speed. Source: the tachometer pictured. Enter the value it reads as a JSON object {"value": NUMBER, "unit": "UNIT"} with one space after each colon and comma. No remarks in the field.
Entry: {"value": 5900, "unit": "rpm"}
